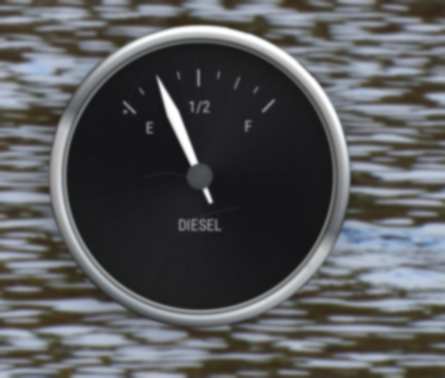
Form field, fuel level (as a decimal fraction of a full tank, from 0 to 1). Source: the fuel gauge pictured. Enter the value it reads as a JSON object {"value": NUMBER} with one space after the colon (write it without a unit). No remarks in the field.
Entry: {"value": 0.25}
